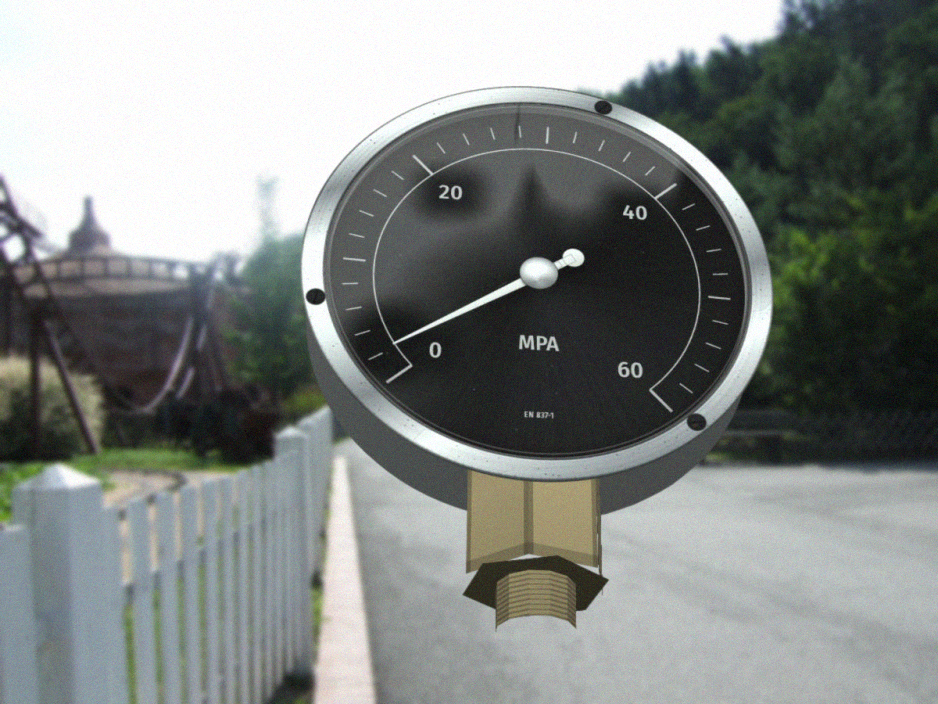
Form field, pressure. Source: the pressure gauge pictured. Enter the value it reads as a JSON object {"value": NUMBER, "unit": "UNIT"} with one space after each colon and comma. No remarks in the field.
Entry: {"value": 2, "unit": "MPa"}
